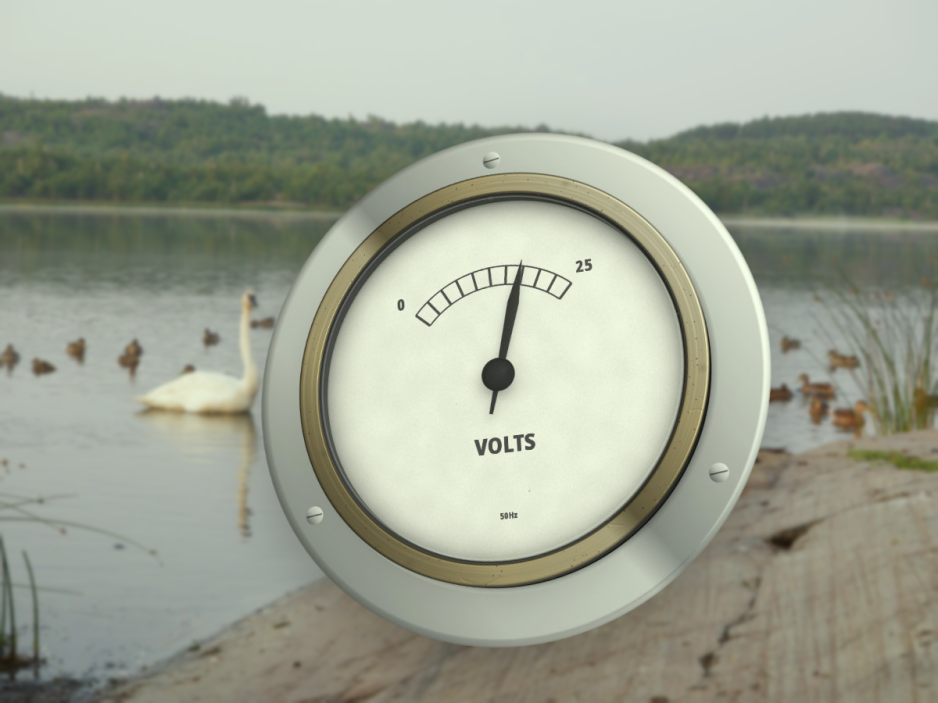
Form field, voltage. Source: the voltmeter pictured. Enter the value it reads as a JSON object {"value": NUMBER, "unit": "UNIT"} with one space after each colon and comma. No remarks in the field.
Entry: {"value": 17.5, "unit": "V"}
